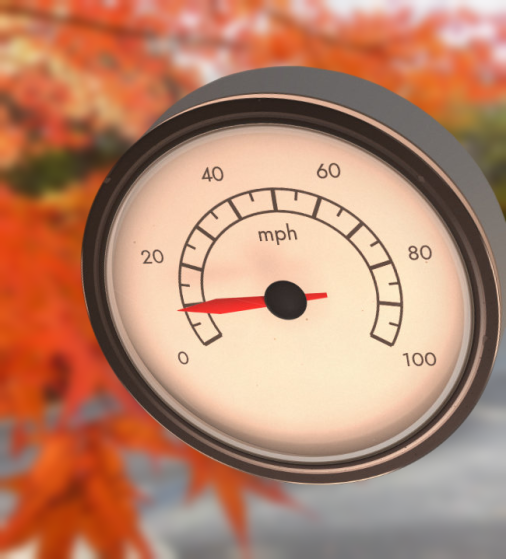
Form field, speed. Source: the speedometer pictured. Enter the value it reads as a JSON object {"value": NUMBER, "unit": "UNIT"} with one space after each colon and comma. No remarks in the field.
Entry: {"value": 10, "unit": "mph"}
